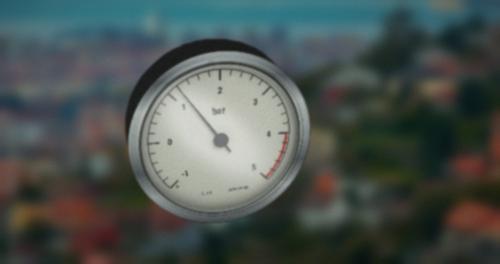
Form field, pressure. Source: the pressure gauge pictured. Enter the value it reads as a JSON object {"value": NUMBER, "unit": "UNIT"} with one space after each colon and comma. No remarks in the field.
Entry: {"value": 1.2, "unit": "bar"}
